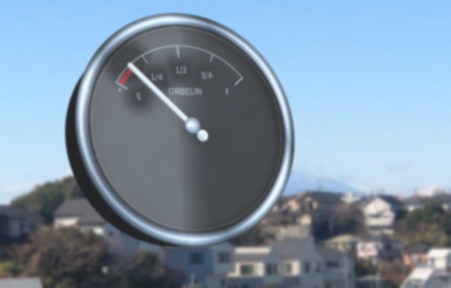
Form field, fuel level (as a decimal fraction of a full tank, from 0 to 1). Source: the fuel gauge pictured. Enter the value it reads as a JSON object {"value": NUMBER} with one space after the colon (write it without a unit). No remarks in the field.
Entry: {"value": 0.125}
